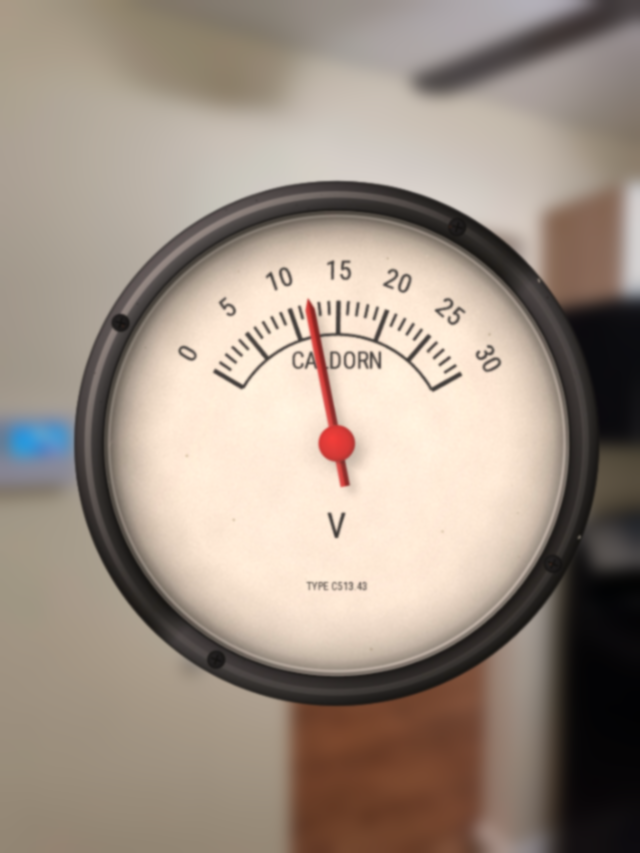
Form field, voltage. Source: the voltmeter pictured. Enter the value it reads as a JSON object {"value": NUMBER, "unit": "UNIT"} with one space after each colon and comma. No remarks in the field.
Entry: {"value": 12, "unit": "V"}
